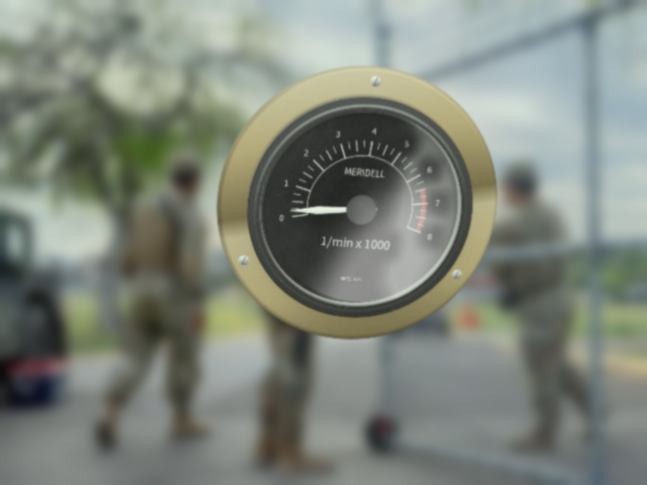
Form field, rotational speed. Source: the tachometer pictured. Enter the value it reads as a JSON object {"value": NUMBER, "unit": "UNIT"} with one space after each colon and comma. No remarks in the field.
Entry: {"value": 250, "unit": "rpm"}
